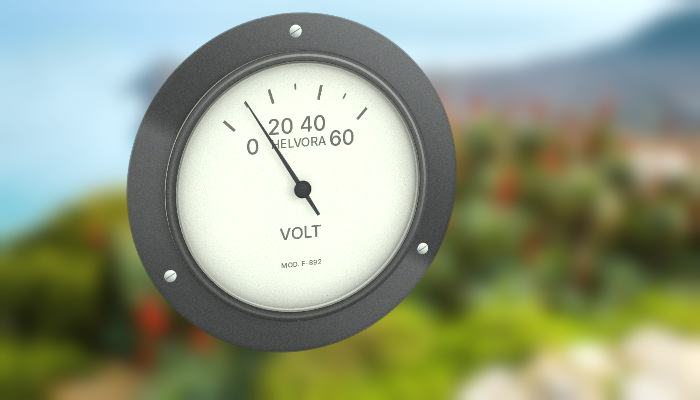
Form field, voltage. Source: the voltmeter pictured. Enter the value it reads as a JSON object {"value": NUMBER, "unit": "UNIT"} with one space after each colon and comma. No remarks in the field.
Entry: {"value": 10, "unit": "V"}
